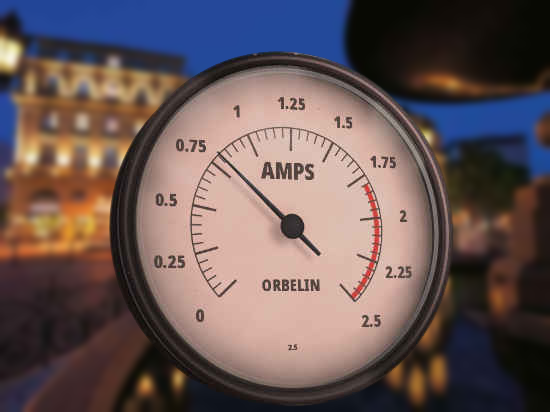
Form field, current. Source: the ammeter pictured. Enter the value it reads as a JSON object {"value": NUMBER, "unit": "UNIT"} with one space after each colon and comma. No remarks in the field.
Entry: {"value": 0.8, "unit": "A"}
